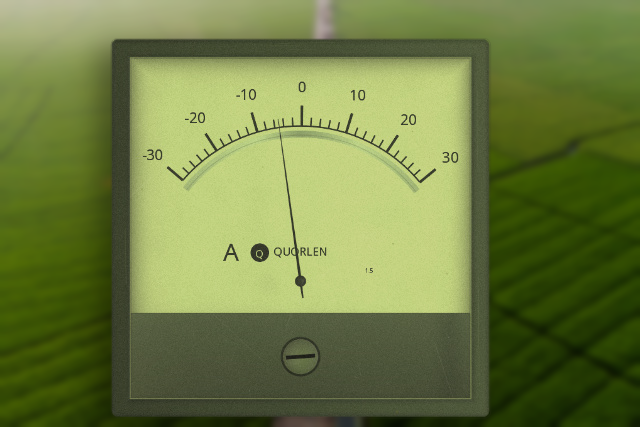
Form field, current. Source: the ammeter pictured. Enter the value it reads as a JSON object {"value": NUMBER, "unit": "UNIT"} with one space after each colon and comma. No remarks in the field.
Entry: {"value": -5, "unit": "A"}
